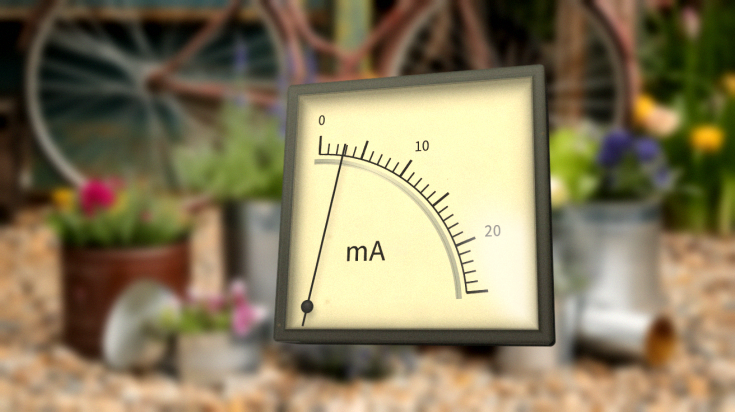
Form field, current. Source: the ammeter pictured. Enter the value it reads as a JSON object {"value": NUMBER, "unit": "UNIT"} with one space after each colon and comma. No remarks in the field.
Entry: {"value": 3, "unit": "mA"}
